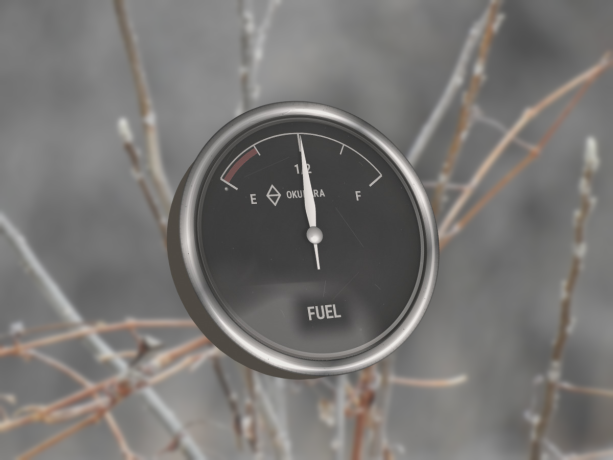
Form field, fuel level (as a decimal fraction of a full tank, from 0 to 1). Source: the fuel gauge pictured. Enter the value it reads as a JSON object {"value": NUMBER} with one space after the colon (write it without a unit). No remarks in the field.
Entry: {"value": 0.5}
